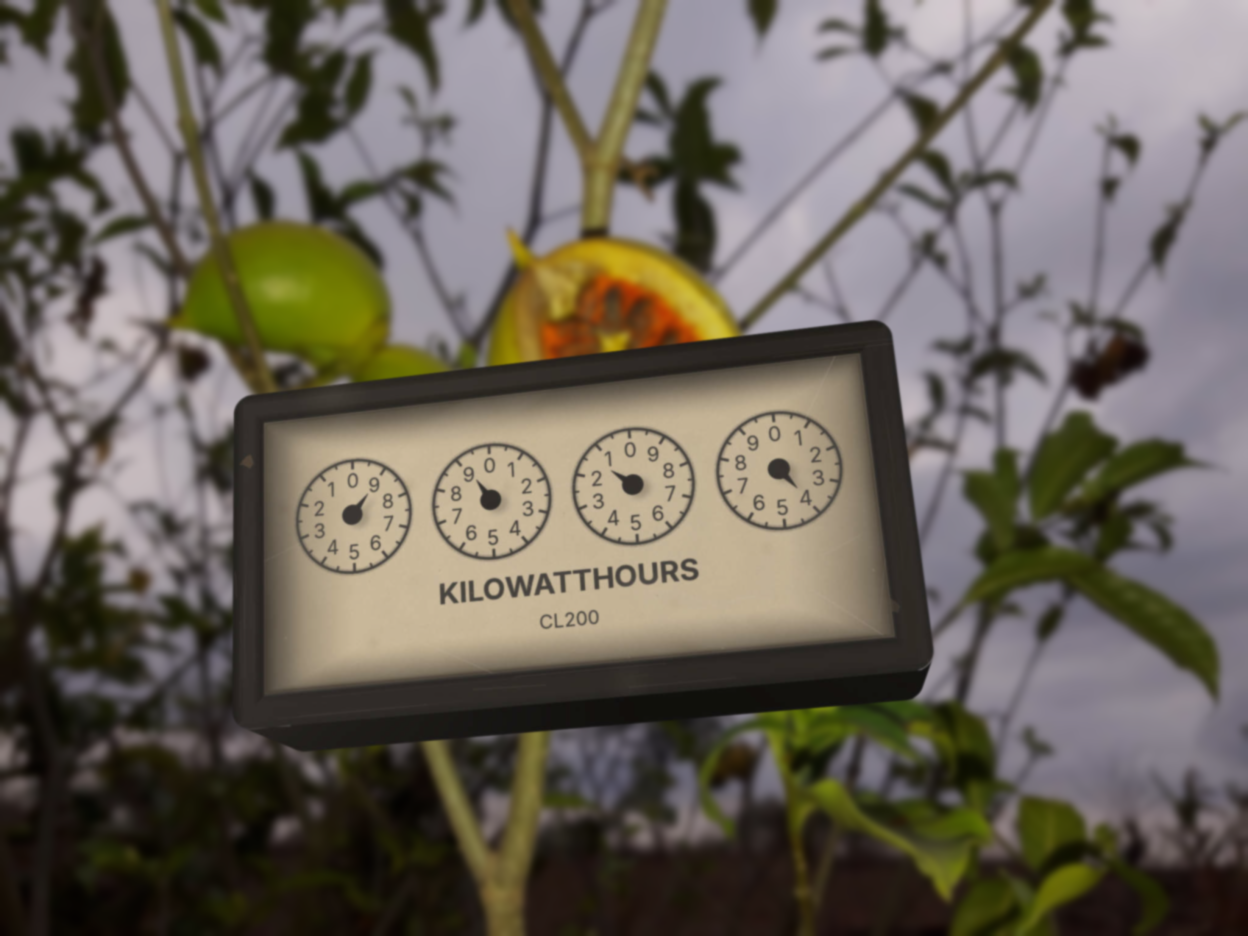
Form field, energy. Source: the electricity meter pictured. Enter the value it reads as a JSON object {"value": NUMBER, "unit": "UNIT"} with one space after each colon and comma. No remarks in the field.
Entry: {"value": 8914, "unit": "kWh"}
